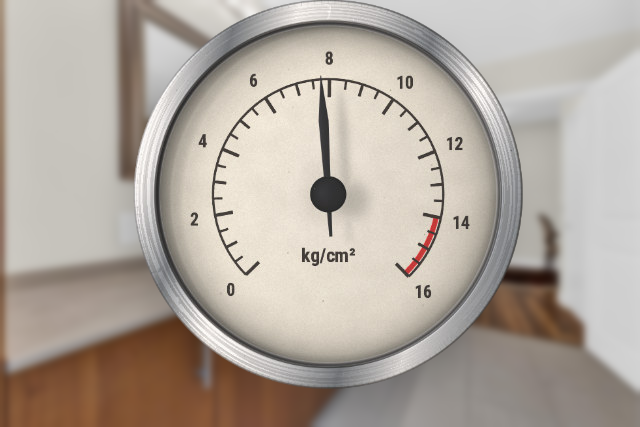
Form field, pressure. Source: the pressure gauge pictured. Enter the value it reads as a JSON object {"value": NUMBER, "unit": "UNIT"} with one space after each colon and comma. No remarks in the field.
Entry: {"value": 7.75, "unit": "kg/cm²"}
